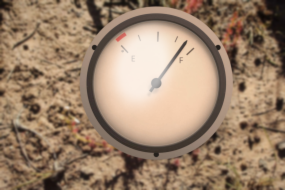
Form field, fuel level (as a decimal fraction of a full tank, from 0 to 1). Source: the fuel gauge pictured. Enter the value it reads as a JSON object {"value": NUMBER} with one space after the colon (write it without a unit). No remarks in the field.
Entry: {"value": 0.875}
